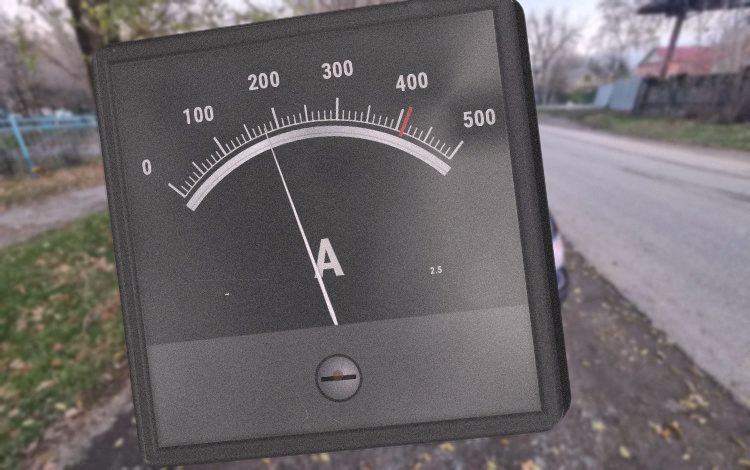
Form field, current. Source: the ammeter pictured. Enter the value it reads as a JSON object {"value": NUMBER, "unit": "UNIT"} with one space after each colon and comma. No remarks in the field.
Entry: {"value": 180, "unit": "A"}
